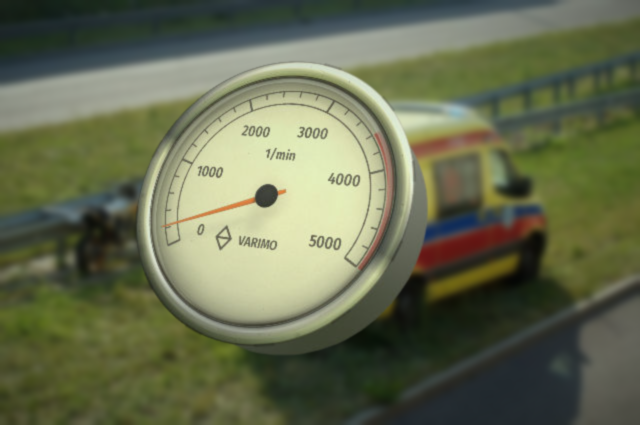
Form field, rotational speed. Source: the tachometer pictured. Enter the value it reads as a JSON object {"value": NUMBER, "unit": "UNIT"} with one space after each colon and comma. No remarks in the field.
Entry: {"value": 200, "unit": "rpm"}
